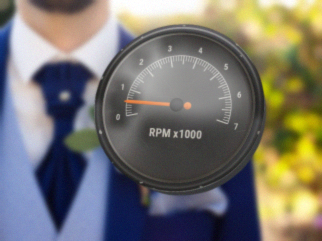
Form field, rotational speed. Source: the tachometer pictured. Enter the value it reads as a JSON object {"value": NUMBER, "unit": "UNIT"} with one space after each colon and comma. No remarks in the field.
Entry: {"value": 500, "unit": "rpm"}
